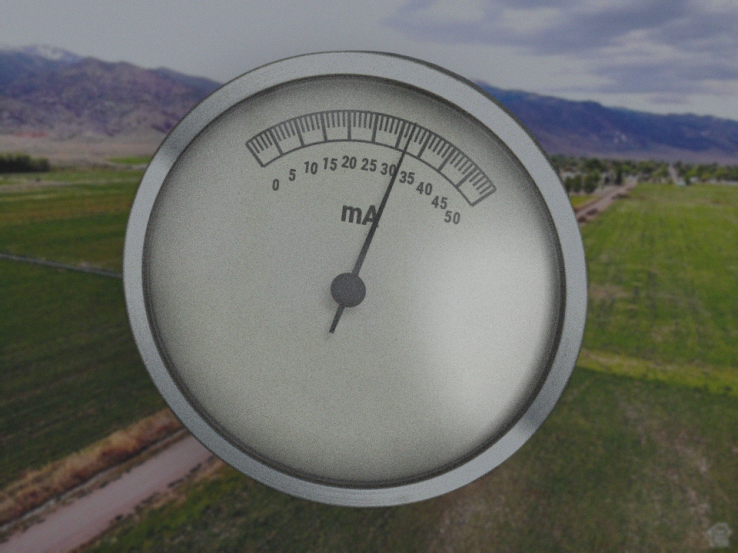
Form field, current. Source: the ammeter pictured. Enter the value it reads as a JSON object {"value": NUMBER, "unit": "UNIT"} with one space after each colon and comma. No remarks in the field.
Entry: {"value": 32, "unit": "mA"}
